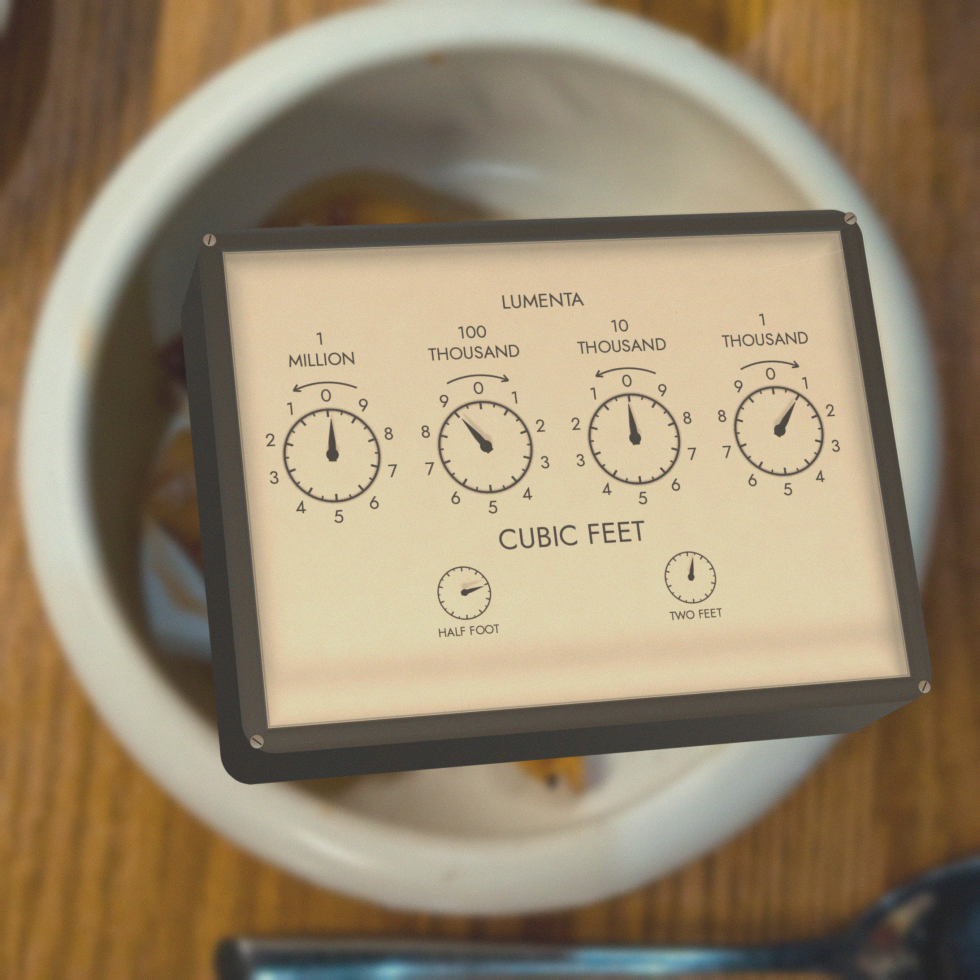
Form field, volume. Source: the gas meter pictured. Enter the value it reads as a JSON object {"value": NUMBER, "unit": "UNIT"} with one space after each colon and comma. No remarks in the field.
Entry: {"value": 990100, "unit": "ft³"}
